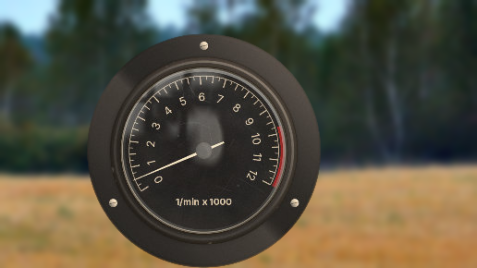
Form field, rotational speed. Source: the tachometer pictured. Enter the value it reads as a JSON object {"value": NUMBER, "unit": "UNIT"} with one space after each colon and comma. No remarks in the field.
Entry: {"value": 500, "unit": "rpm"}
